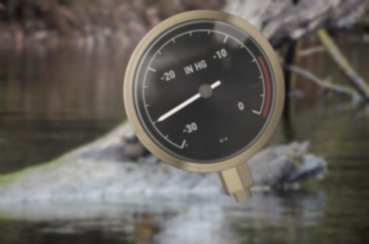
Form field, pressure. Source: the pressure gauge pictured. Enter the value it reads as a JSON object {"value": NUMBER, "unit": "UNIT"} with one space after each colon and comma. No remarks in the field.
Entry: {"value": -26, "unit": "inHg"}
